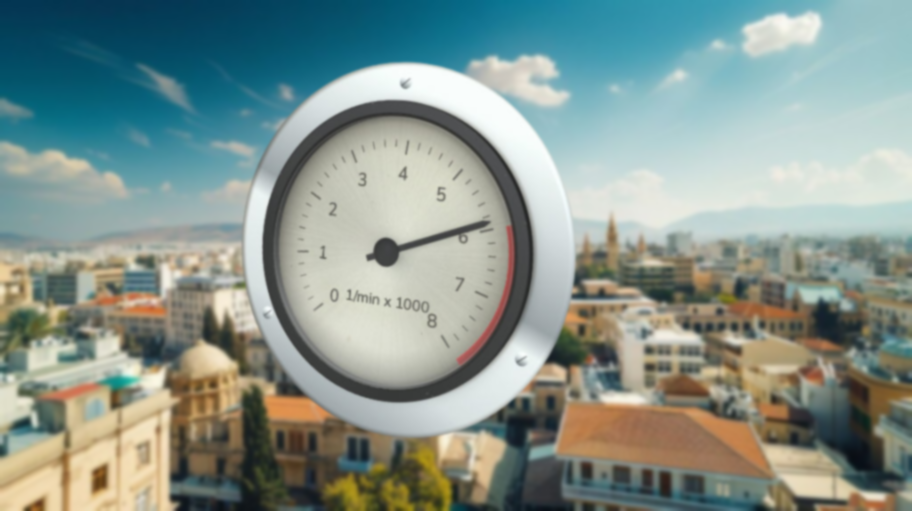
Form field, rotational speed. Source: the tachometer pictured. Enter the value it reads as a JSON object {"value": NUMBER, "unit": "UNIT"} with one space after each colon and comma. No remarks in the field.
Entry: {"value": 5900, "unit": "rpm"}
